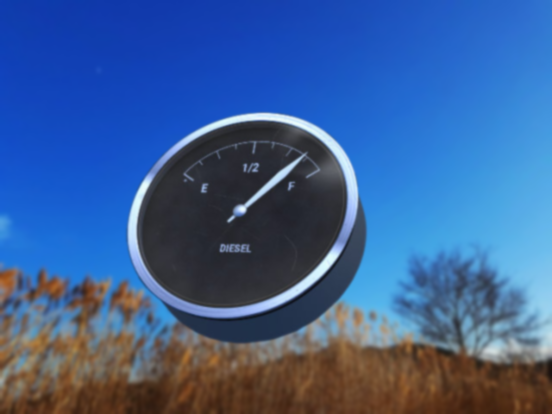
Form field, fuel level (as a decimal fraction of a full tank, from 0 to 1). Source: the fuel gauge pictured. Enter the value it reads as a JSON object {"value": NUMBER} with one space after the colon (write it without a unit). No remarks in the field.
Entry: {"value": 0.875}
